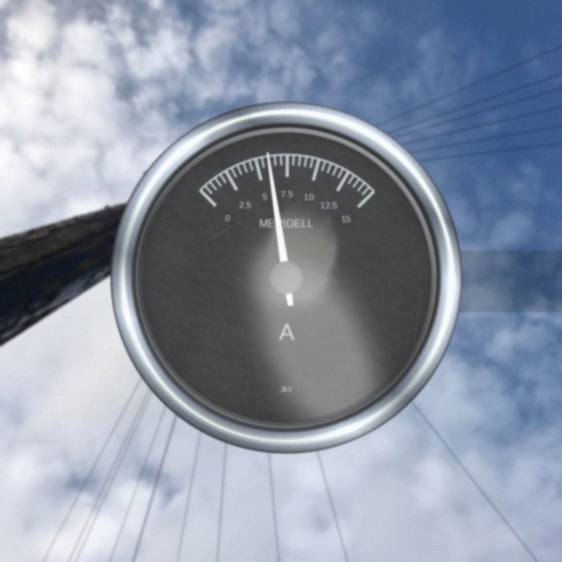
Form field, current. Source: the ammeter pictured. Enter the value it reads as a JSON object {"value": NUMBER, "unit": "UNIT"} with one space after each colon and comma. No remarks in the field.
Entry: {"value": 6, "unit": "A"}
